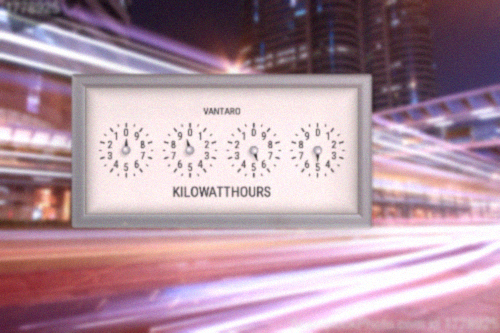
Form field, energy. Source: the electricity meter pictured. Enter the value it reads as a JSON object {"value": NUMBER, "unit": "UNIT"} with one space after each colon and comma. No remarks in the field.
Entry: {"value": 9955, "unit": "kWh"}
